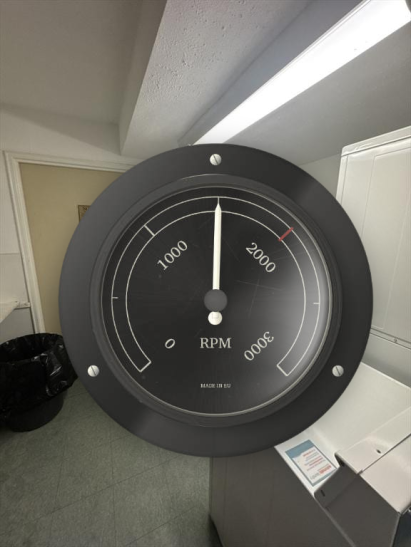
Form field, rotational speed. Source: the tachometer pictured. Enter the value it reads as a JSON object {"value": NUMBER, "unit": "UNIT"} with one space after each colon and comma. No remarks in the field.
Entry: {"value": 1500, "unit": "rpm"}
